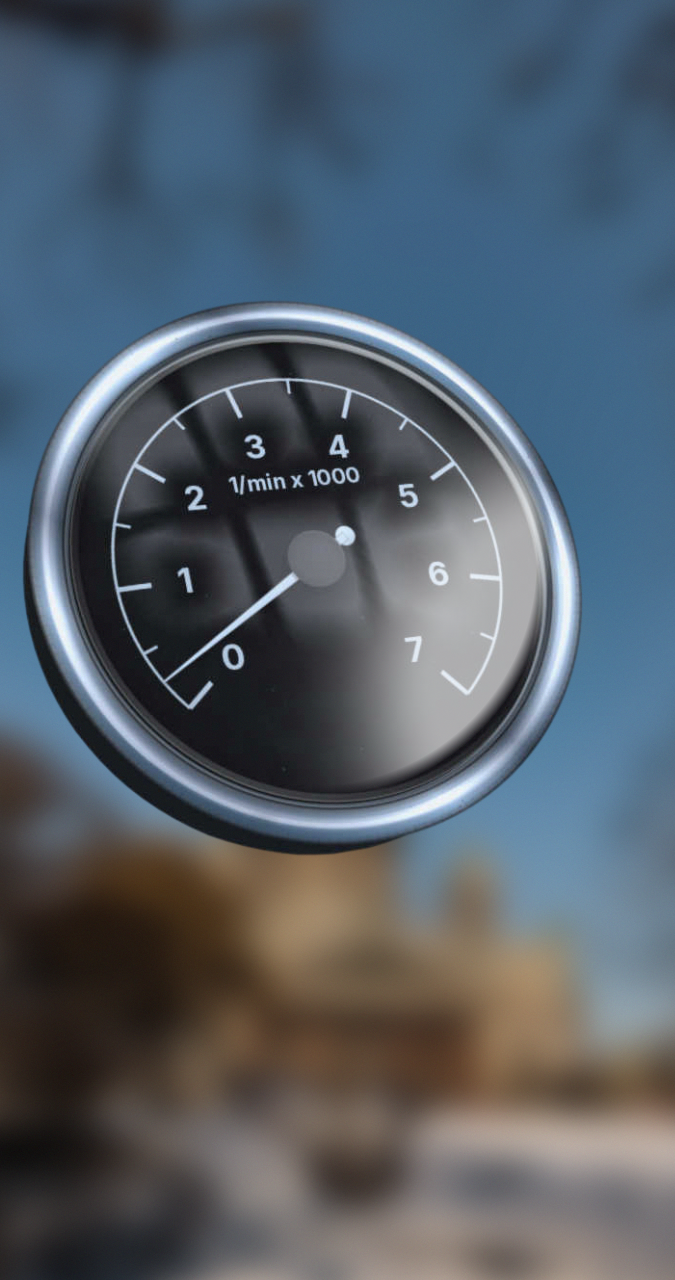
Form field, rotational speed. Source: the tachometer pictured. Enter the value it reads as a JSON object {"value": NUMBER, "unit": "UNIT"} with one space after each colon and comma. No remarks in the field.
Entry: {"value": 250, "unit": "rpm"}
